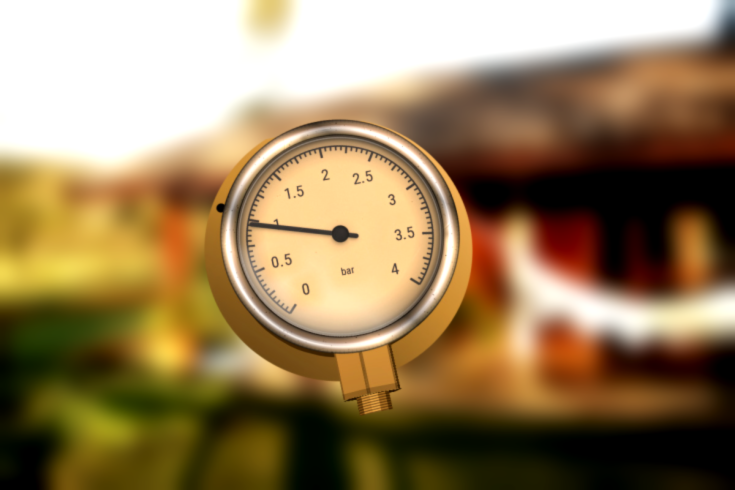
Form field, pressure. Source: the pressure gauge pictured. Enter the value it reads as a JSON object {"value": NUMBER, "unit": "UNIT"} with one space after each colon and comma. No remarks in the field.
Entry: {"value": 0.95, "unit": "bar"}
